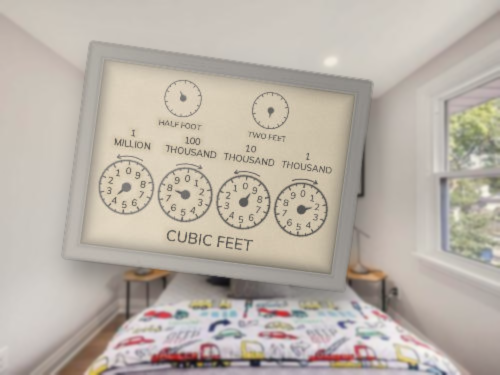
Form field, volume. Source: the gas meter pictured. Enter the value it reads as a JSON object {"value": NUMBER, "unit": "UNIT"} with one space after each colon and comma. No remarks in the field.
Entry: {"value": 379200, "unit": "ft³"}
